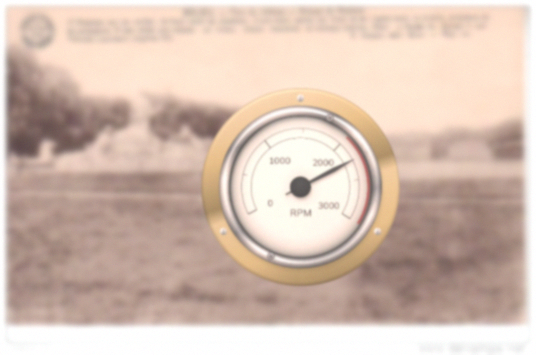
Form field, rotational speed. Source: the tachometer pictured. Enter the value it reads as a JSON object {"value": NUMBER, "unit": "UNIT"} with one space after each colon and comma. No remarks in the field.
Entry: {"value": 2250, "unit": "rpm"}
